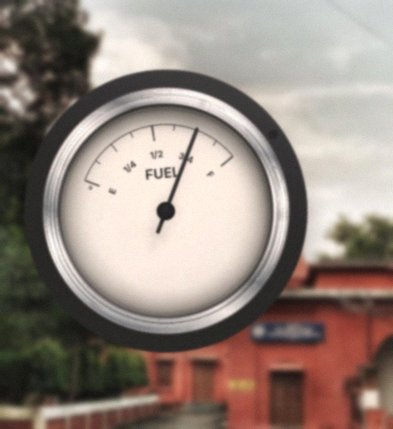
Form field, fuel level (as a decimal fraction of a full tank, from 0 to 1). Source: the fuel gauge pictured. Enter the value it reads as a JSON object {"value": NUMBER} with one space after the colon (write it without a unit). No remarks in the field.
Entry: {"value": 0.75}
